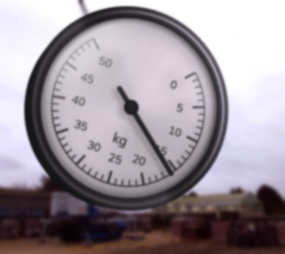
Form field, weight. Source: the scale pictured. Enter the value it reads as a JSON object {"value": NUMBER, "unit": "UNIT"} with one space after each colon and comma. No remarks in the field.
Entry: {"value": 16, "unit": "kg"}
